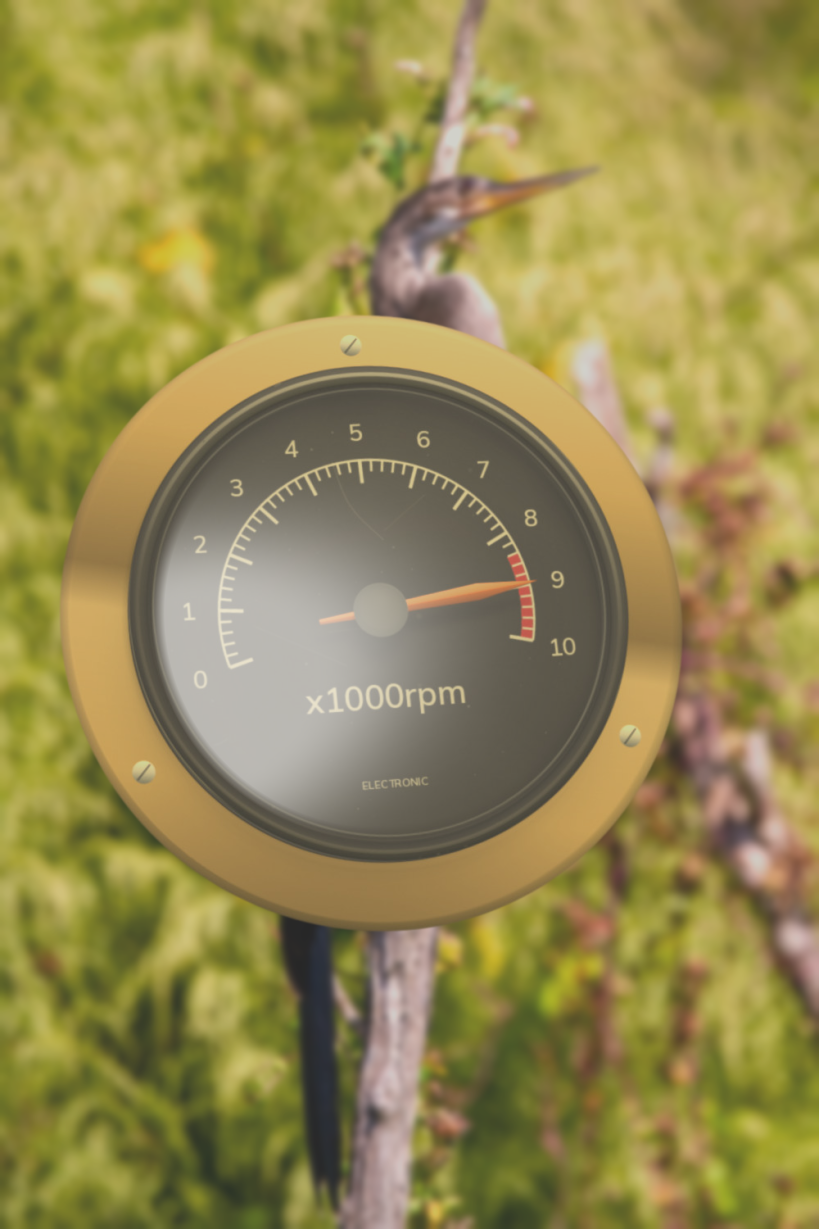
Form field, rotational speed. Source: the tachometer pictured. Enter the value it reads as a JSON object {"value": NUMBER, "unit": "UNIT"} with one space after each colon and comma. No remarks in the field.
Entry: {"value": 9000, "unit": "rpm"}
